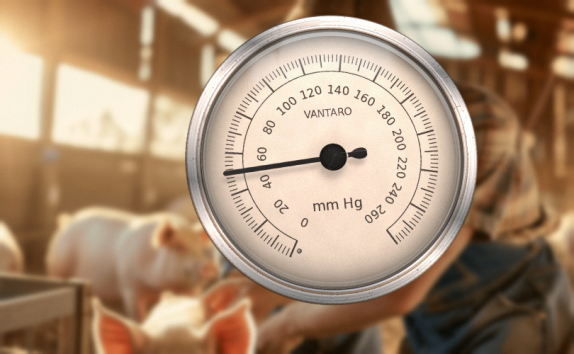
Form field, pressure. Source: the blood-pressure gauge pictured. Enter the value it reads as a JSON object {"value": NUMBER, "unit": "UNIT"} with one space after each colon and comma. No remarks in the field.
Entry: {"value": 50, "unit": "mmHg"}
